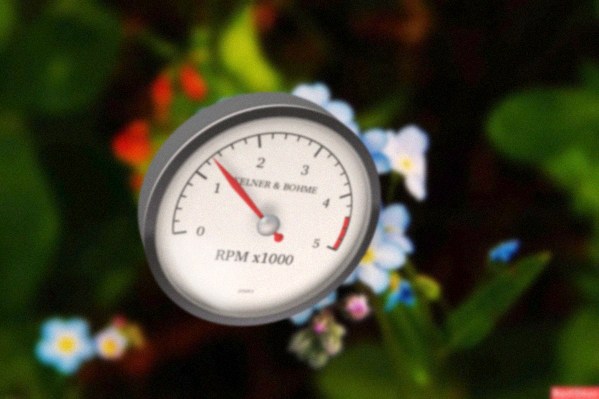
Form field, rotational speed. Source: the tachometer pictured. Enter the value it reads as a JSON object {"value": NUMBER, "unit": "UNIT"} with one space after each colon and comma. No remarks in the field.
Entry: {"value": 1300, "unit": "rpm"}
